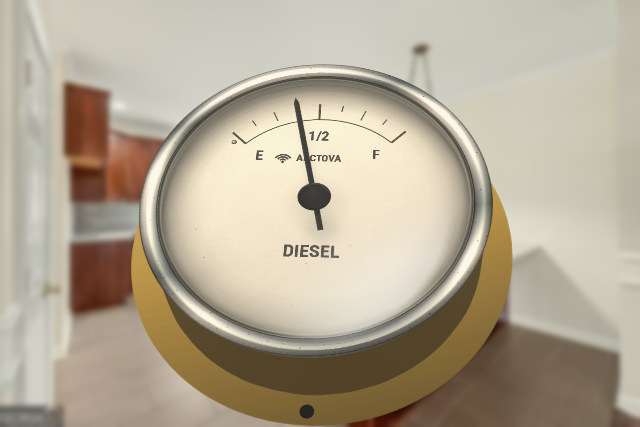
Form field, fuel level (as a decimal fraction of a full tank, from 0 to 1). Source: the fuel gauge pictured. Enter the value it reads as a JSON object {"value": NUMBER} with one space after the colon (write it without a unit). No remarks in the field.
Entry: {"value": 0.375}
